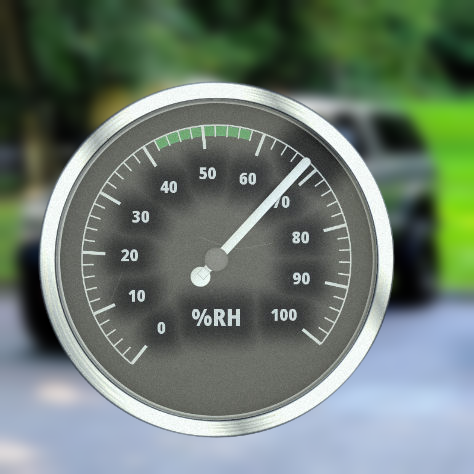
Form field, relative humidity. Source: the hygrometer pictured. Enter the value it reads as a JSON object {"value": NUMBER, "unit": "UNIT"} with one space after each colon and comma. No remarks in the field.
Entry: {"value": 68, "unit": "%"}
